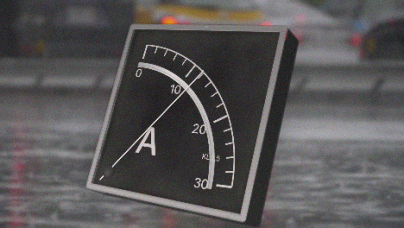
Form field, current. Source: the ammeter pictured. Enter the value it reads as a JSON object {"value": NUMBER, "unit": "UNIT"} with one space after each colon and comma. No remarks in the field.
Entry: {"value": 12, "unit": "A"}
